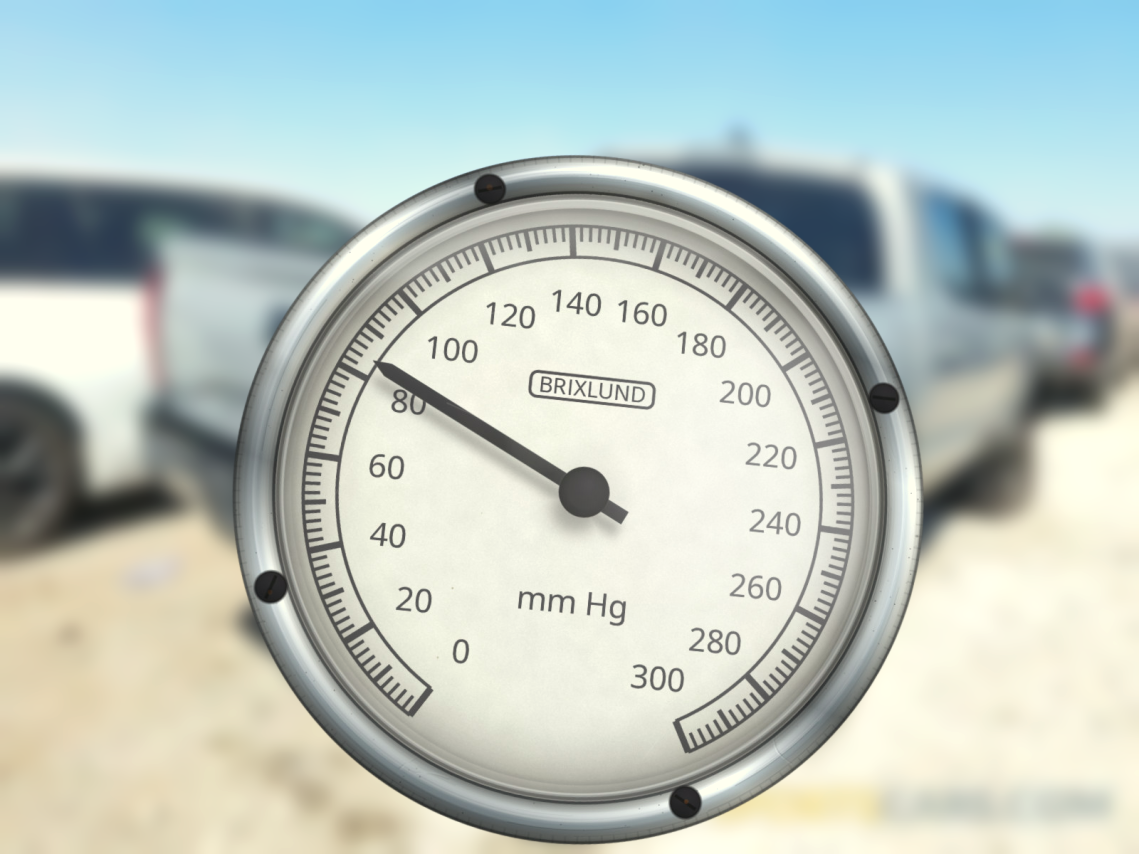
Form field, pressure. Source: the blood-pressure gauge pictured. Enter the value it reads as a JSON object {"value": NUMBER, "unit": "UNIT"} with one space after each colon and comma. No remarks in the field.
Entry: {"value": 84, "unit": "mmHg"}
